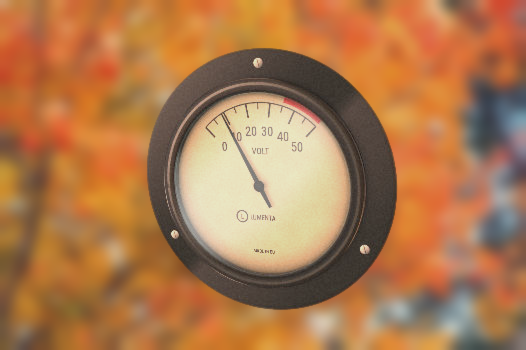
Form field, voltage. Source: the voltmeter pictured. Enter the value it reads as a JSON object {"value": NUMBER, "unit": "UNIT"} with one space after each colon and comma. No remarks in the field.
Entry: {"value": 10, "unit": "V"}
